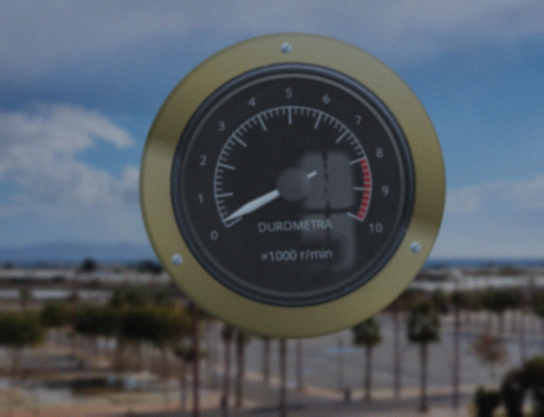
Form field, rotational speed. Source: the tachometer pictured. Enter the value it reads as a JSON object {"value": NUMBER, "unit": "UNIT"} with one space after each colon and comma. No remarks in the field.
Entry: {"value": 200, "unit": "rpm"}
